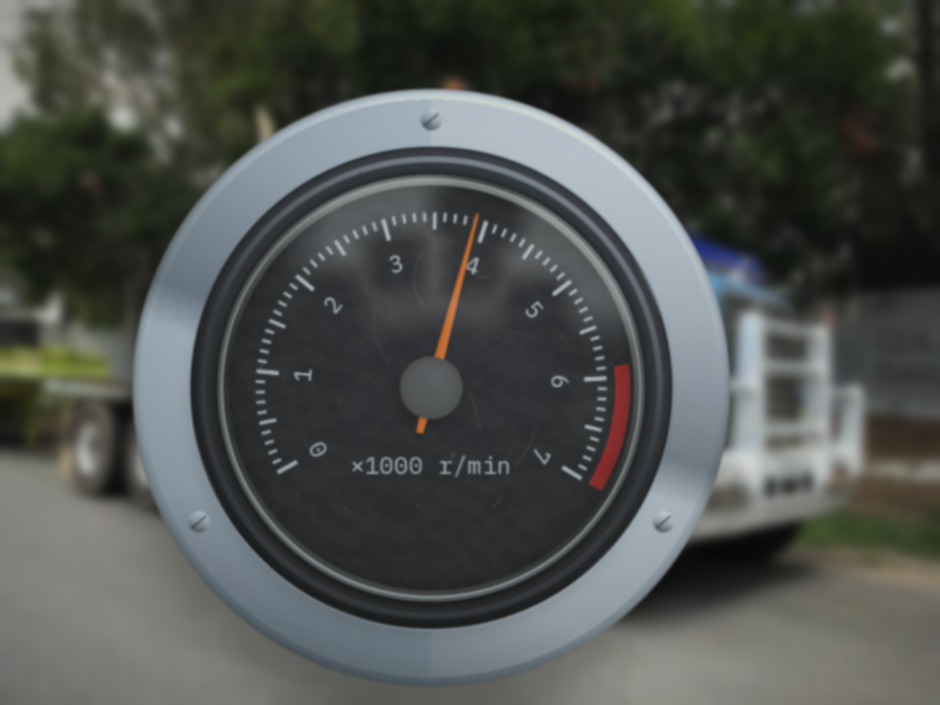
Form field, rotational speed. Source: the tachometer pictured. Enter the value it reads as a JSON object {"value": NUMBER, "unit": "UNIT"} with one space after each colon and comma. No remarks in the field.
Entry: {"value": 3900, "unit": "rpm"}
